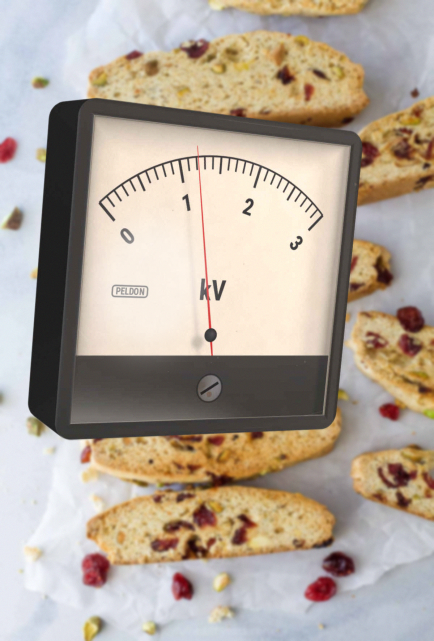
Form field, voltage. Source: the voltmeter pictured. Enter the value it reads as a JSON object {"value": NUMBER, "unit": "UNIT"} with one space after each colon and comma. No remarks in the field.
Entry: {"value": 1.2, "unit": "kV"}
